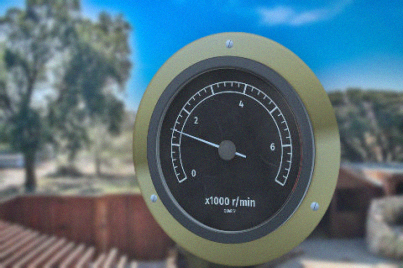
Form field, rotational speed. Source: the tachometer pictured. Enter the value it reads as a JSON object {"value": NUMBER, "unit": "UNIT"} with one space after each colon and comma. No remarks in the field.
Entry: {"value": 1400, "unit": "rpm"}
